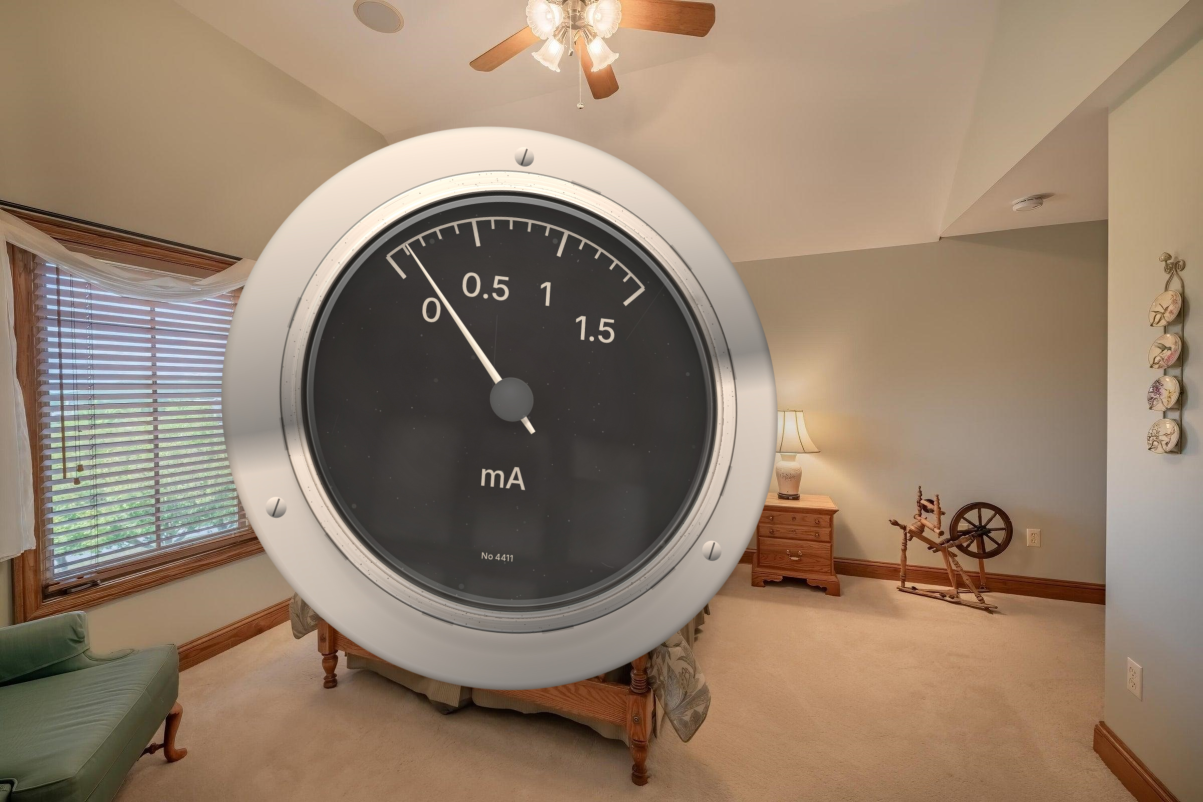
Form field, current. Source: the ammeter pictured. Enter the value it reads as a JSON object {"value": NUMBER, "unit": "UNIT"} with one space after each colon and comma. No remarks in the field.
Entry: {"value": 0.1, "unit": "mA"}
